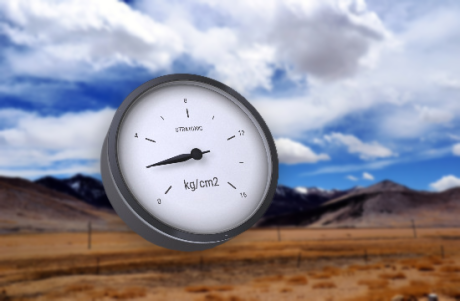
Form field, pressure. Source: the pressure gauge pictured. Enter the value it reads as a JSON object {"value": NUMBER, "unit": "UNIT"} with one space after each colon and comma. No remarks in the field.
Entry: {"value": 2, "unit": "kg/cm²"}
